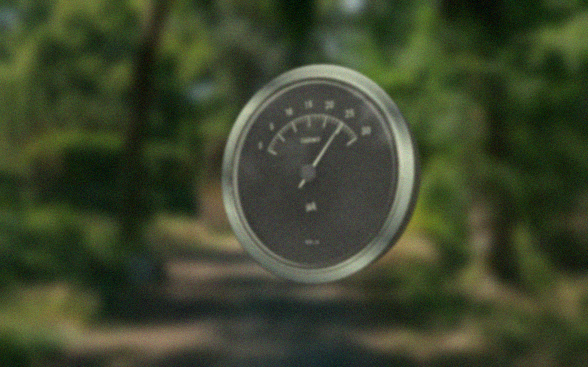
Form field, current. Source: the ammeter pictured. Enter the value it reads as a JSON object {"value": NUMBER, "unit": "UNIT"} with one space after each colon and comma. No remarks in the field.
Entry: {"value": 25, "unit": "µA"}
